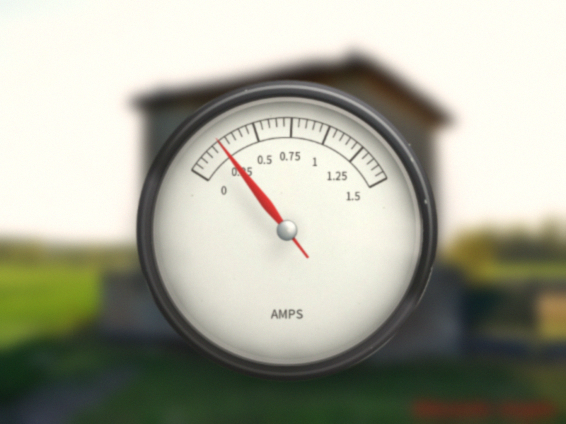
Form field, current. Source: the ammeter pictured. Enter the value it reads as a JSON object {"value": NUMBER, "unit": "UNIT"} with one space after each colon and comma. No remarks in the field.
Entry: {"value": 0.25, "unit": "A"}
